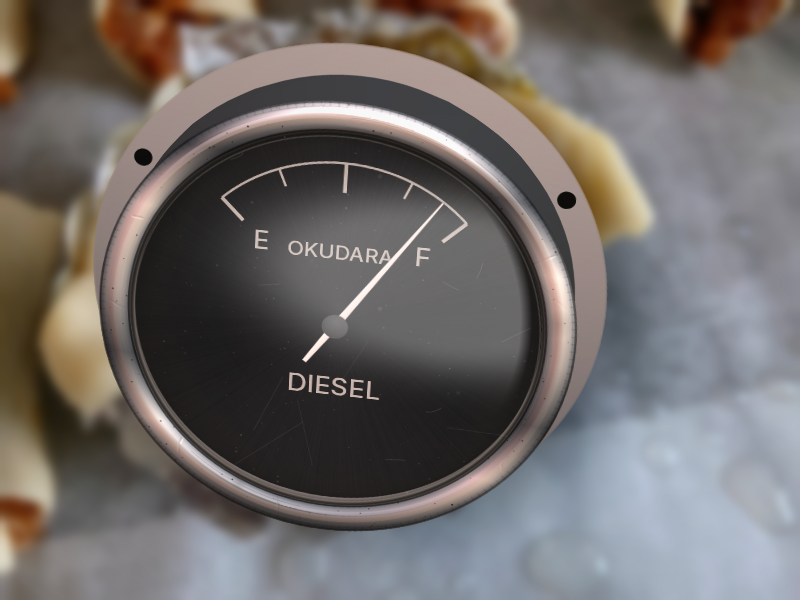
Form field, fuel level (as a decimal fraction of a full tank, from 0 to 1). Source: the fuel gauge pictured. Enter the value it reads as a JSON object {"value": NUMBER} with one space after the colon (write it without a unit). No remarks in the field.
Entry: {"value": 0.875}
